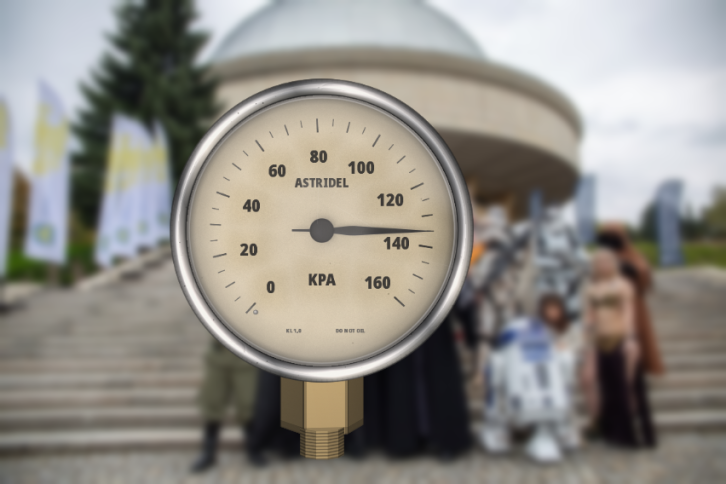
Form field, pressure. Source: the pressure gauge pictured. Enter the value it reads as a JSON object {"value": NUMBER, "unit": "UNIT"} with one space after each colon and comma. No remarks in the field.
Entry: {"value": 135, "unit": "kPa"}
